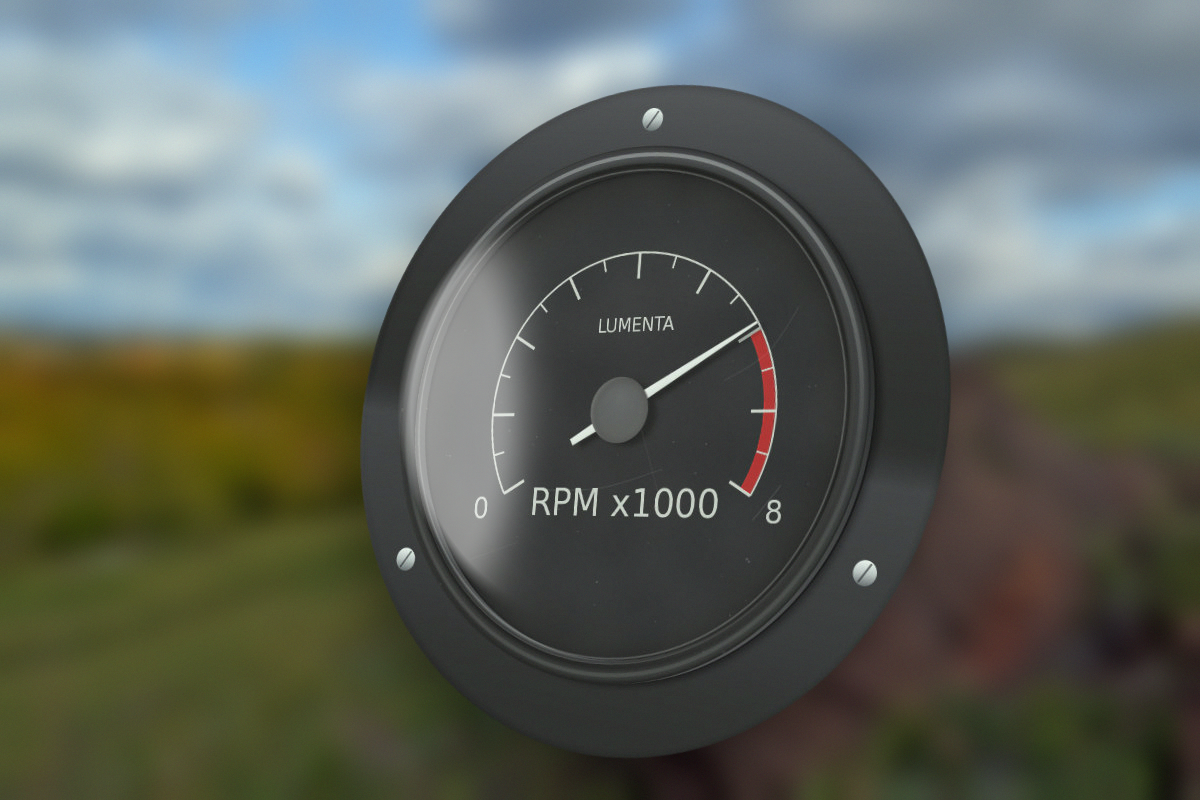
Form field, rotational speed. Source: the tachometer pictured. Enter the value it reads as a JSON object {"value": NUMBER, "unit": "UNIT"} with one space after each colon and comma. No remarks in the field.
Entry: {"value": 6000, "unit": "rpm"}
